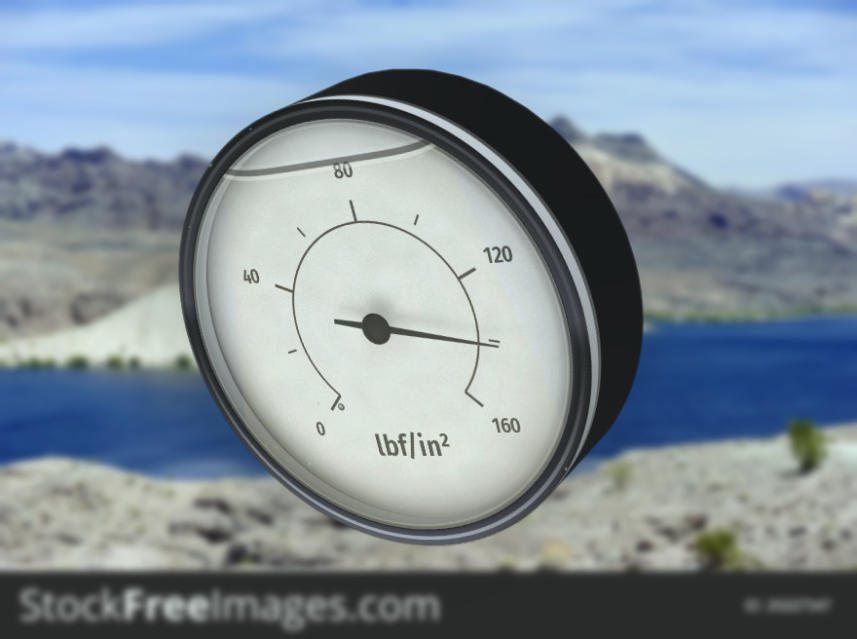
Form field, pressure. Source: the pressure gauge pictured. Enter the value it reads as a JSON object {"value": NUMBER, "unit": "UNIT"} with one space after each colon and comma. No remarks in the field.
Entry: {"value": 140, "unit": "psi"}
